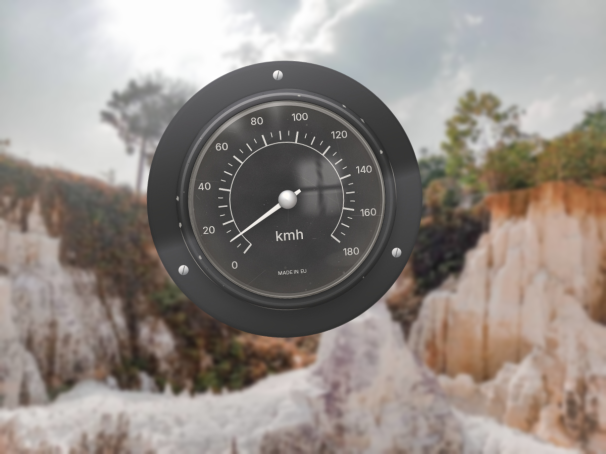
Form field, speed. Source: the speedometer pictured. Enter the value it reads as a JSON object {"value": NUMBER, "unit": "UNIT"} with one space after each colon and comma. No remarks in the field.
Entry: {"value": 10, "unit": "km/h"}
